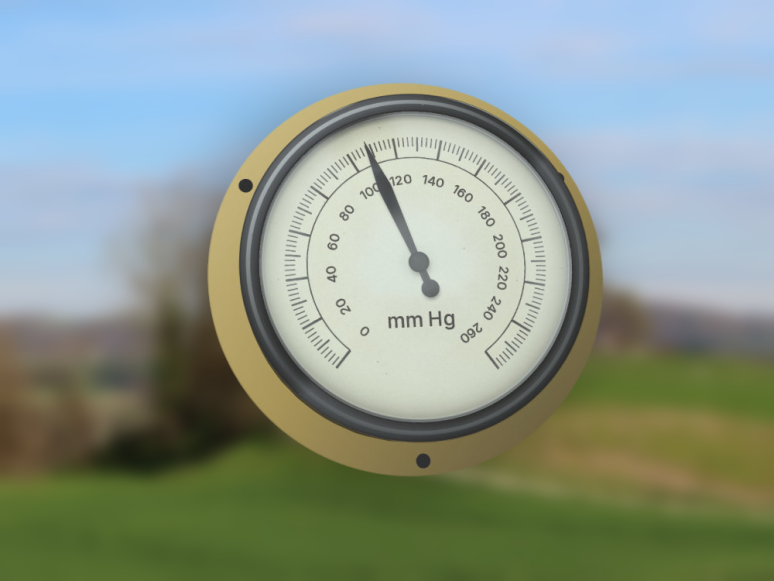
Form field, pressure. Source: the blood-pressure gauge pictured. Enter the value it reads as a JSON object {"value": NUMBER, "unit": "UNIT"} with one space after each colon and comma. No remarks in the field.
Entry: {"value": 108, "unit": "mmHg"}
